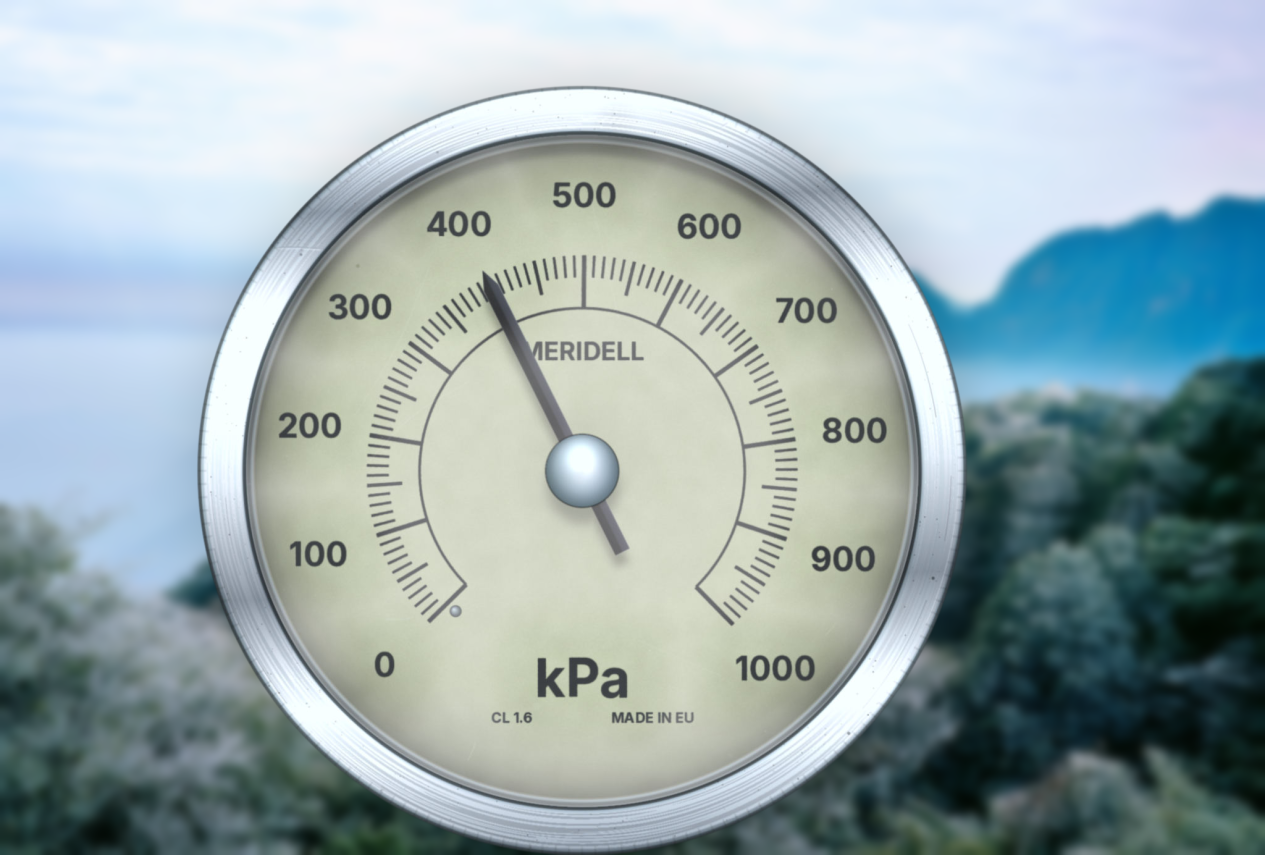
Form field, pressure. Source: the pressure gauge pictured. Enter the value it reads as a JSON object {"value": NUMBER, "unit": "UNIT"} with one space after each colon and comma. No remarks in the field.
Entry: {"value": 400, "unit": "kPa"}
